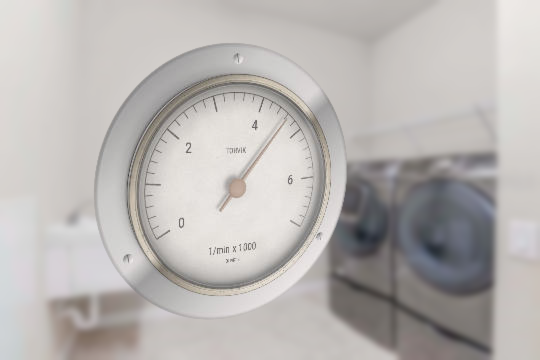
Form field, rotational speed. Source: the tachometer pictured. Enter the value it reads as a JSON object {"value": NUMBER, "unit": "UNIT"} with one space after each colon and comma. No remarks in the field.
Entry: {"value": 4600, "unit": "rpm"}
